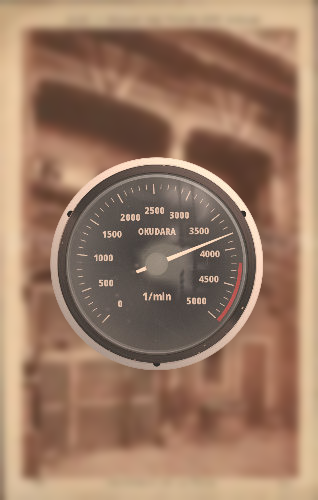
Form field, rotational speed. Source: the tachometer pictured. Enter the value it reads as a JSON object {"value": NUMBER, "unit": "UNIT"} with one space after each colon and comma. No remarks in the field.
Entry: {"value": 3800, "unit": "rpm"}
